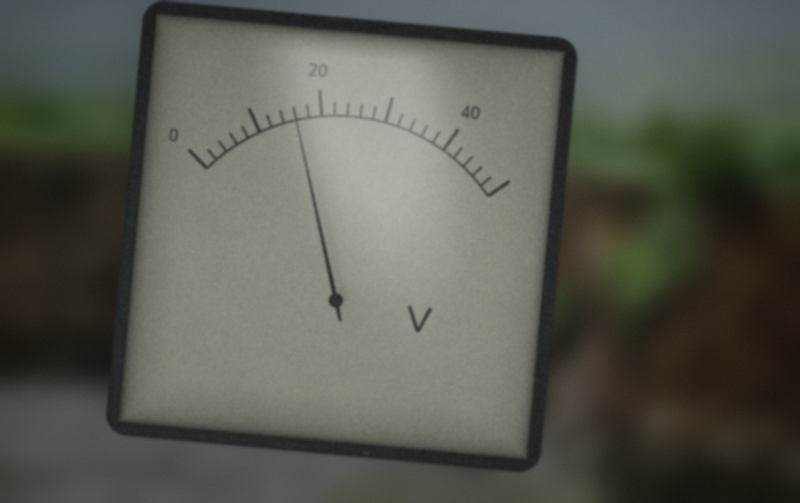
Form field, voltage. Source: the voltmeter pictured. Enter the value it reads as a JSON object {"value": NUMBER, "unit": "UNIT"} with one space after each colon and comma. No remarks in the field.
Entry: {"value": 16, "unit": "V"}
